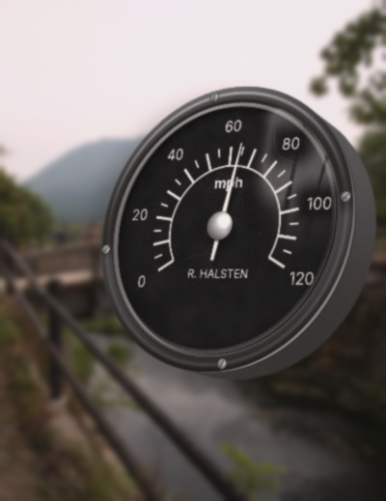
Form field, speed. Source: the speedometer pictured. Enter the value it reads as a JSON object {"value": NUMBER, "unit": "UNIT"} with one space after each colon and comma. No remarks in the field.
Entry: {"value": 65, "unit": "mph"}
